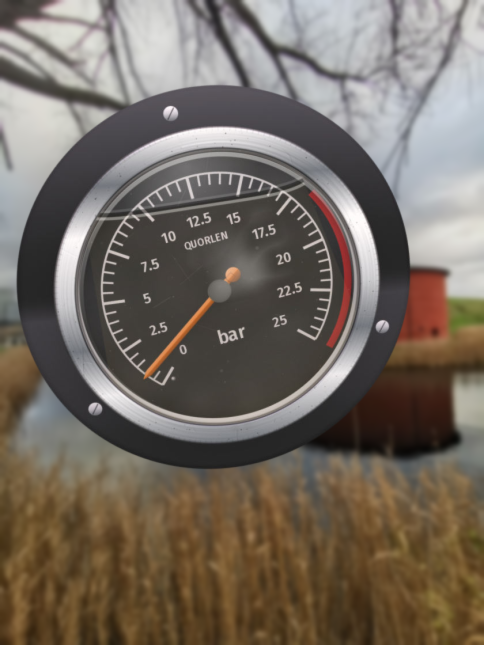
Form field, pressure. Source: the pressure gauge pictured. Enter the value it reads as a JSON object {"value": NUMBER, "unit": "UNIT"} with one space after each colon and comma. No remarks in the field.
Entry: {"value": 1, "unit": "bar"}
